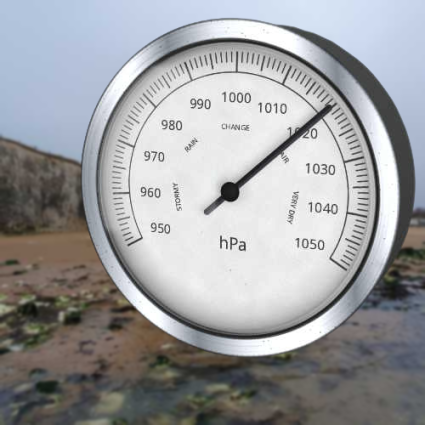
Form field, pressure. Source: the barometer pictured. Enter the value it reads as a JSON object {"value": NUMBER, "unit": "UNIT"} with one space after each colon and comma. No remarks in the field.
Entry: {"value": 1020, "unit": "hPa"}
